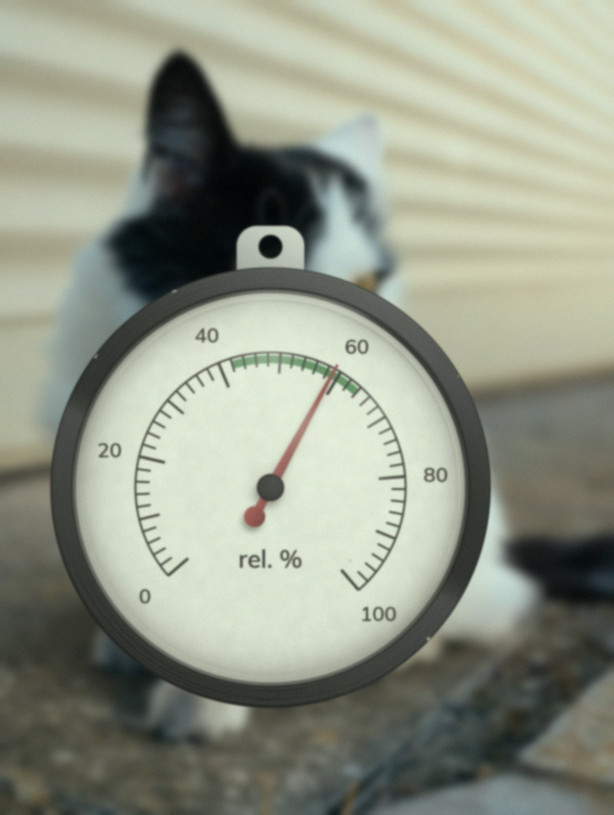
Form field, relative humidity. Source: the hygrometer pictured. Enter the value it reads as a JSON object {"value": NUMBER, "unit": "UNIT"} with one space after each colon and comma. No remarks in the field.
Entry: {"value": 59, "unit": "%"}
